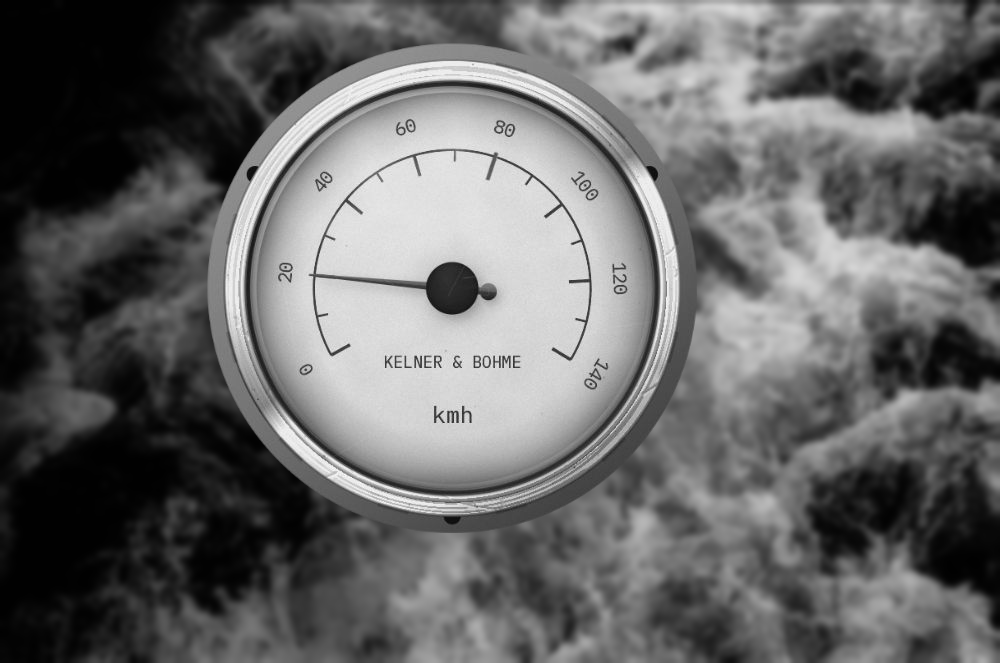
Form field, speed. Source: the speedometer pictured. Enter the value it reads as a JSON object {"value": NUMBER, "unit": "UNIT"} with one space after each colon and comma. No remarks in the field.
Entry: {"value": 20, "unit": "km/h"}
